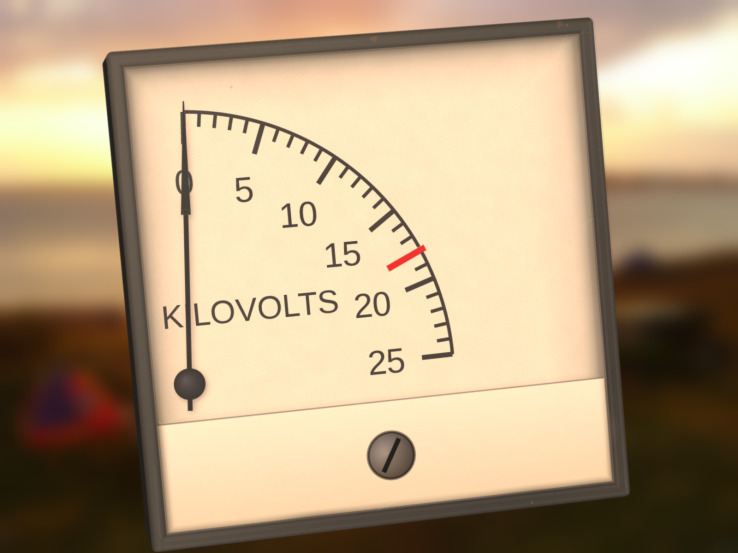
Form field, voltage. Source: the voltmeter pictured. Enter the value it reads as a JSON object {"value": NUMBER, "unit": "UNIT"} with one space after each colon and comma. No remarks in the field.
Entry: {"value": 0, "unit": "kV"}
